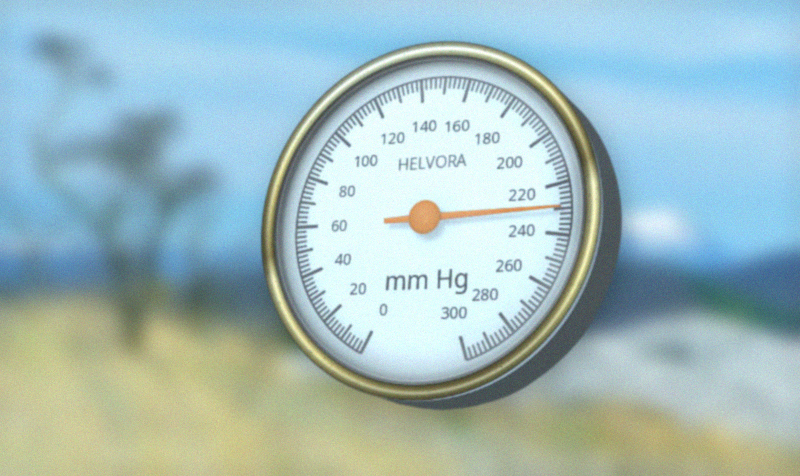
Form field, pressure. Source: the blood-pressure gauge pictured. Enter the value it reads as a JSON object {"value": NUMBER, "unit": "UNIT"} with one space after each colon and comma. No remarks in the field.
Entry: {"value": 230, "unit": "mmHg"}
